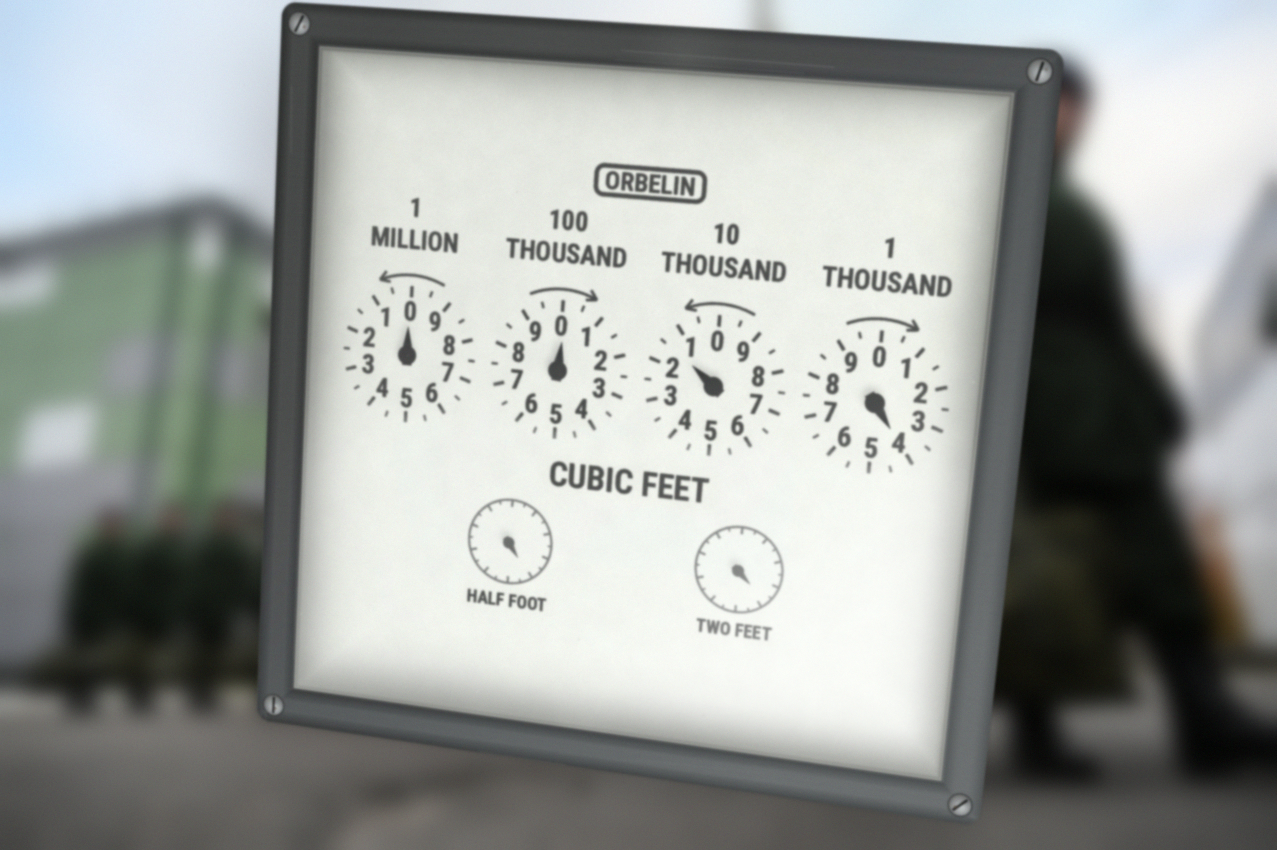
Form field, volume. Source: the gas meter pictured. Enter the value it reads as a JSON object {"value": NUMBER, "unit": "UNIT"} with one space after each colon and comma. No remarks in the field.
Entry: {"value": 1400, "unit": "ft³"}
